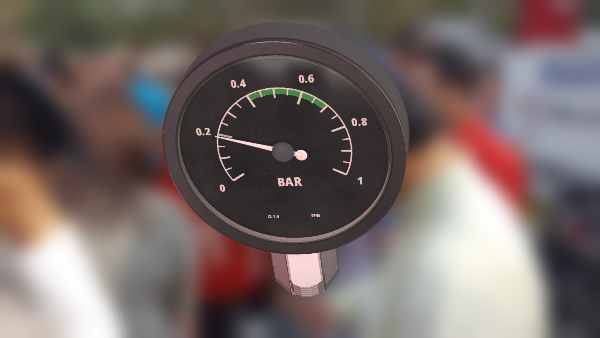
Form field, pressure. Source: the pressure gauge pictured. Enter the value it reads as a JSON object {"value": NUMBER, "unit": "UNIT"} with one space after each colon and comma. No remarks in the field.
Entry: {"value": 0.2, "unit": "bar"}
